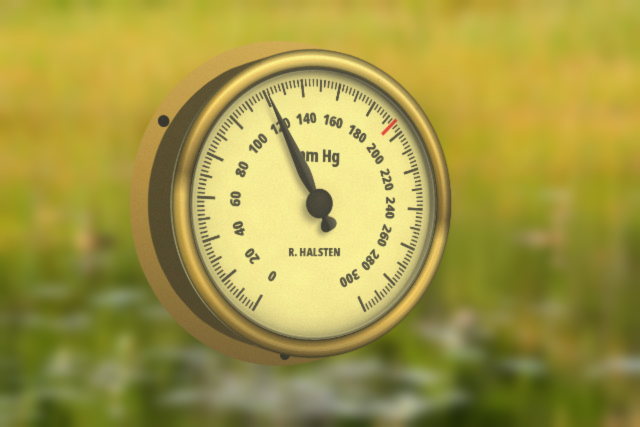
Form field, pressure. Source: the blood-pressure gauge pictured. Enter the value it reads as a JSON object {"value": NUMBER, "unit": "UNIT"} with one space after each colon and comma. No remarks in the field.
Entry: {"value": 120, "unit": "mmHg"}
